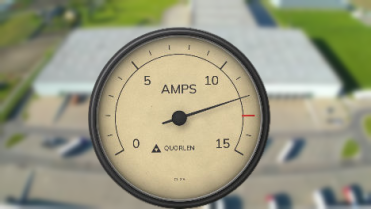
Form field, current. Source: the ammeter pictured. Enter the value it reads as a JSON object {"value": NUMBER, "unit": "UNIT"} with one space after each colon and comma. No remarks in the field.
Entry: {"value": 12, "unit": "A"}
